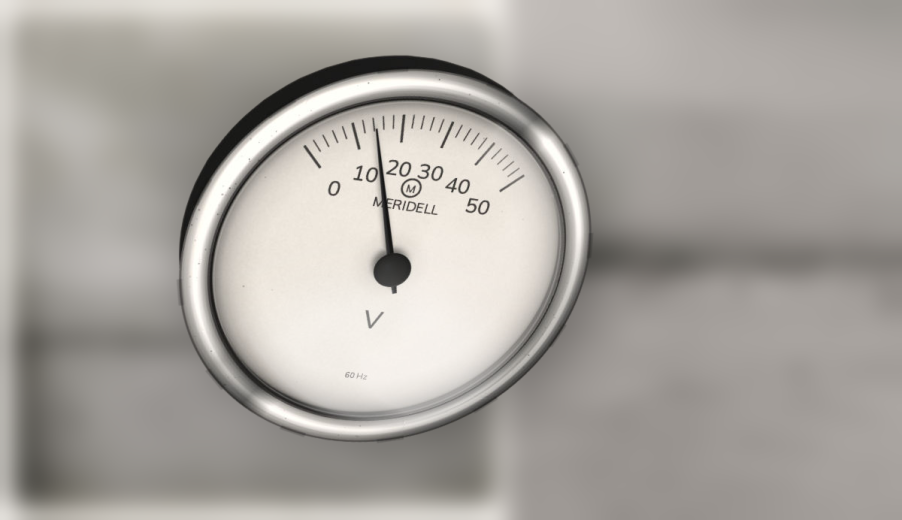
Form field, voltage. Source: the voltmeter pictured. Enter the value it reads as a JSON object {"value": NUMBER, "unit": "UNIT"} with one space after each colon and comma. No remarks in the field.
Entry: {"value": 14, "unit": "V"}
